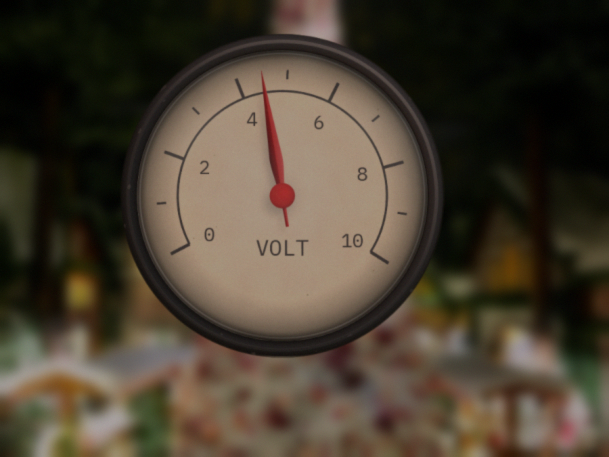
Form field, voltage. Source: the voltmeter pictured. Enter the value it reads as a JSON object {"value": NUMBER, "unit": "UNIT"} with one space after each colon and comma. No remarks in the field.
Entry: {"value": 4.5, "unit": "V"}
